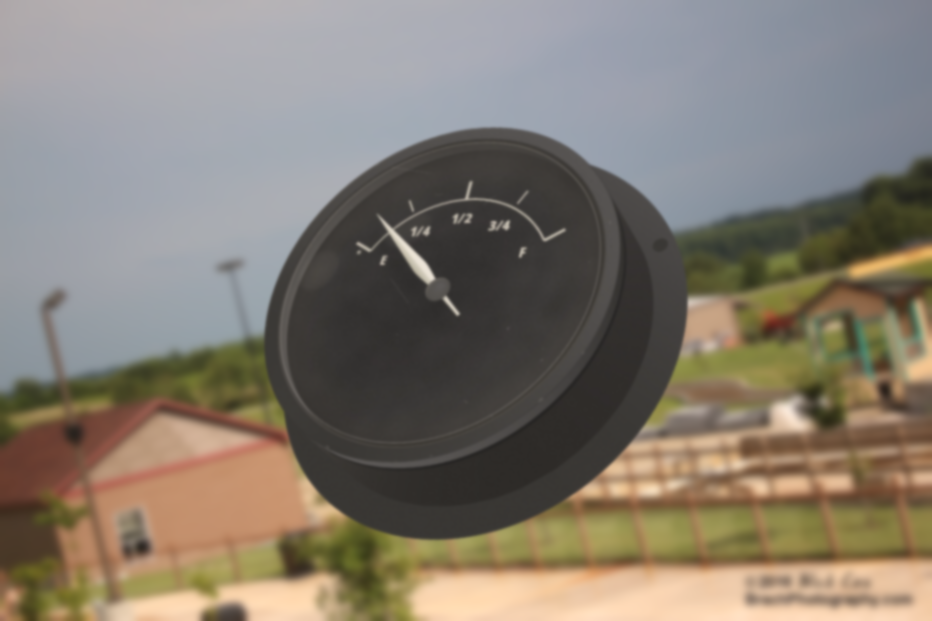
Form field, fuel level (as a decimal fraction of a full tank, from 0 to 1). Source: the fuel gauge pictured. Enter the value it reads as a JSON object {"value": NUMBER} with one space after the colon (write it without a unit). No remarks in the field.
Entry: {"value": 0.125}
